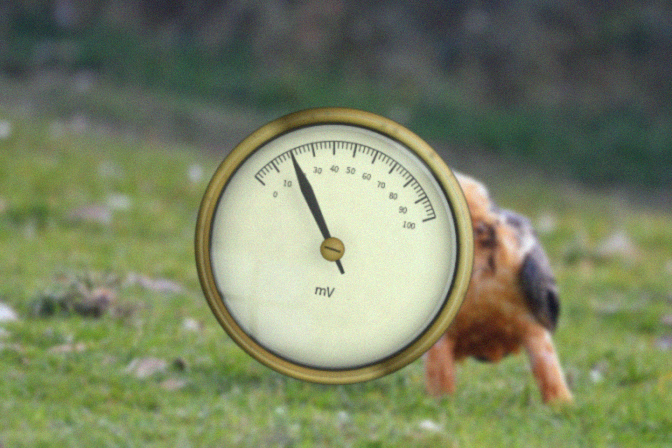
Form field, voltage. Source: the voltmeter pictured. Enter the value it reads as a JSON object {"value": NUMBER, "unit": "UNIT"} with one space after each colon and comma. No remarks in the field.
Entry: {"value": 20, "unit": "mV"}
